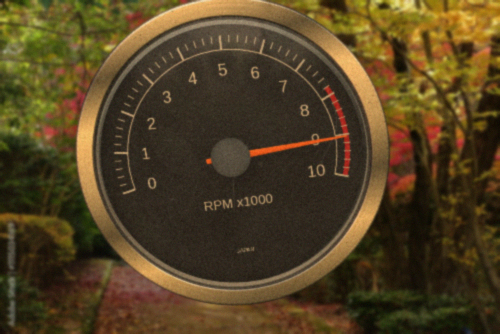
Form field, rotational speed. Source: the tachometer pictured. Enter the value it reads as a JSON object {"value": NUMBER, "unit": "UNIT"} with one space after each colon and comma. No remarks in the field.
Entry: {"value": 9000, "unit": "rpm"}
